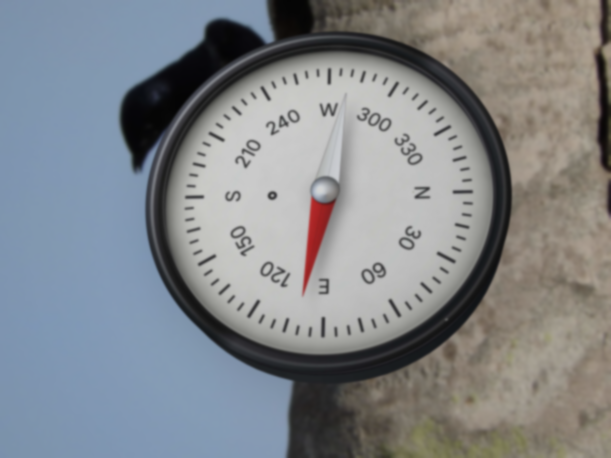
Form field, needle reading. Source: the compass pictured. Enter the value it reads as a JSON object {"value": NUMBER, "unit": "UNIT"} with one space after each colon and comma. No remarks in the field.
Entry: {"value": 100, "unit": "°"}
